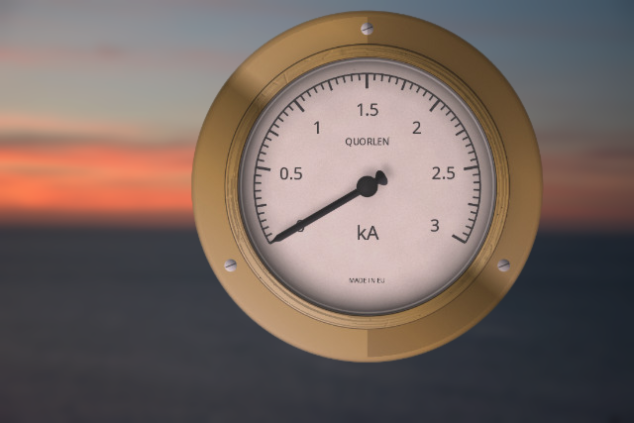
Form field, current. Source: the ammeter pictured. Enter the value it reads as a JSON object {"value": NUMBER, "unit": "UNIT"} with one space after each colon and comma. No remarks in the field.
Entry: {"value": 0, "unit": "kA"}
